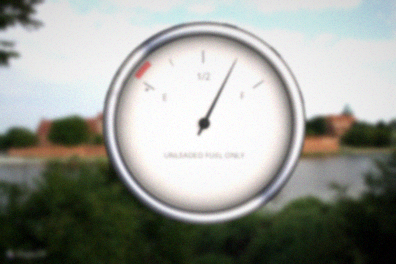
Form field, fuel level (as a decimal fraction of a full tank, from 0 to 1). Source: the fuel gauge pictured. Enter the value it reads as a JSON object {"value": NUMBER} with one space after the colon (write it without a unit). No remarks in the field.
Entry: {"value": 0.75}
